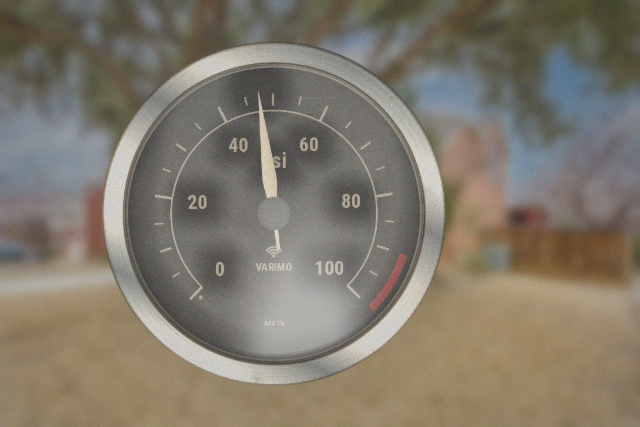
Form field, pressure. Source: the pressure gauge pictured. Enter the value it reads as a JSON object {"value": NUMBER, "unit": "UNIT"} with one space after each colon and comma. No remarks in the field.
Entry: {"value": 47.5, "unit": "psi"}
